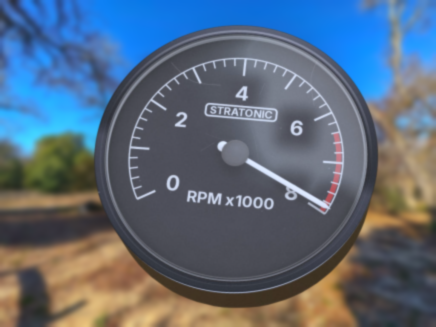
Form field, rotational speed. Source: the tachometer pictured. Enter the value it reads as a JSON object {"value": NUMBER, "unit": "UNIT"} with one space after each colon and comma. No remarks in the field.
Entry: {"value": 7900, "unit": "rpm"}
